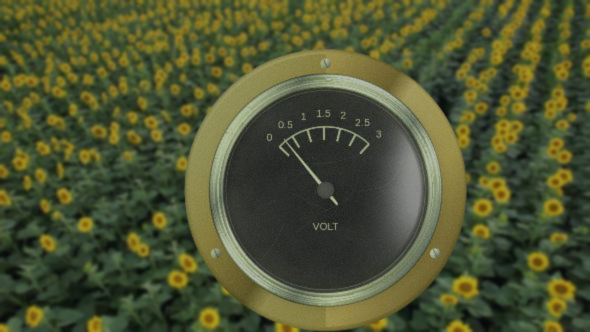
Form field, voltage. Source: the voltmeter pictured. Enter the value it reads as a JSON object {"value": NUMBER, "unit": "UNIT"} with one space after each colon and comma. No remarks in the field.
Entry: {"value": 0.25, "unit": "V"}
